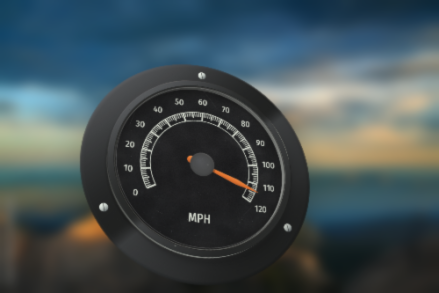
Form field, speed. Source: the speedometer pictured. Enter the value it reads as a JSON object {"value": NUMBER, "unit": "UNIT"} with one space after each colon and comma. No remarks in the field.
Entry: {"value": 115, "unit": "mph"}
